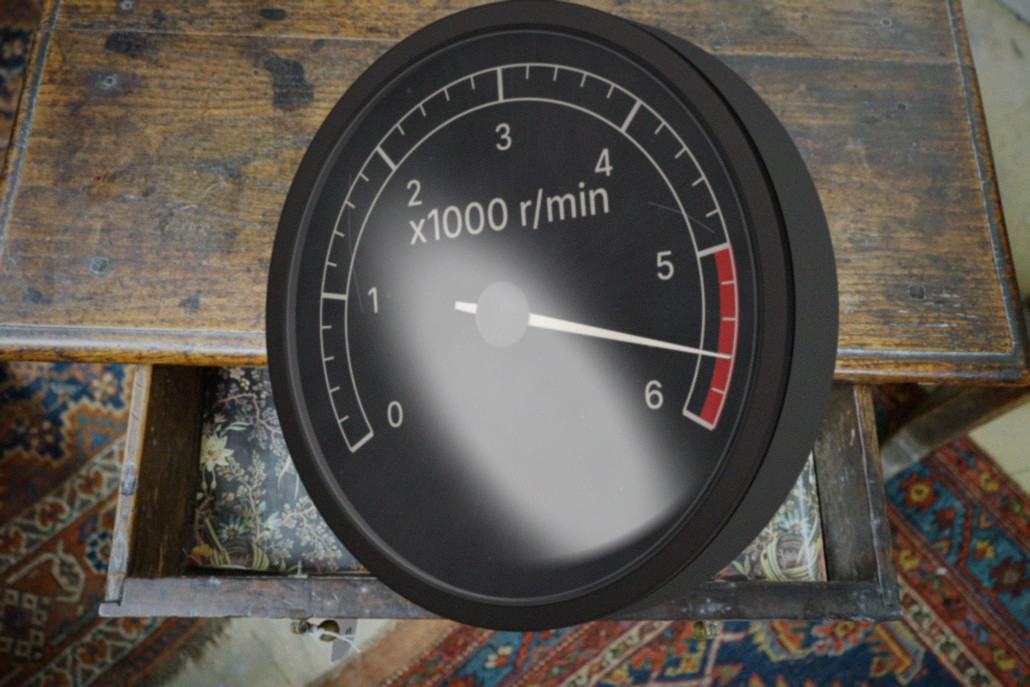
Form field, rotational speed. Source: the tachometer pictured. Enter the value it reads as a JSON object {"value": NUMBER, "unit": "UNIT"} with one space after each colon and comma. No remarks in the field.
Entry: {"value": 5600, "unit": "rpm"}
